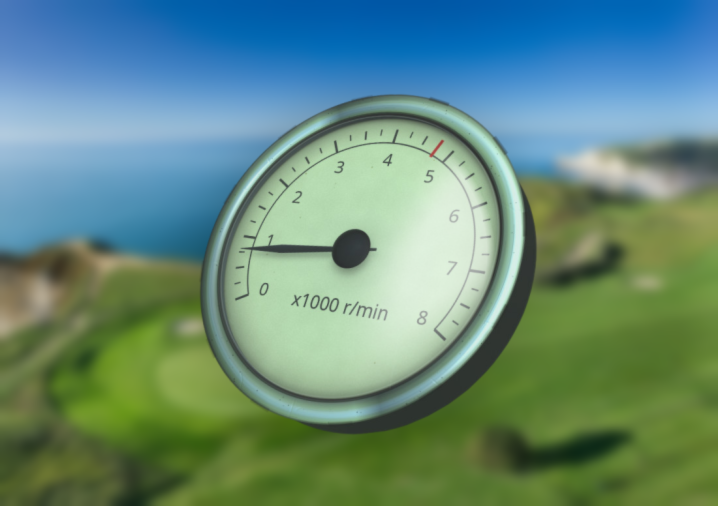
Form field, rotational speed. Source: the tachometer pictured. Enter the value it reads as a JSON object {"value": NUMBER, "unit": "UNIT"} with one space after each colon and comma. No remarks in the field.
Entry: {"value": 750, "unit": "rpm"}
